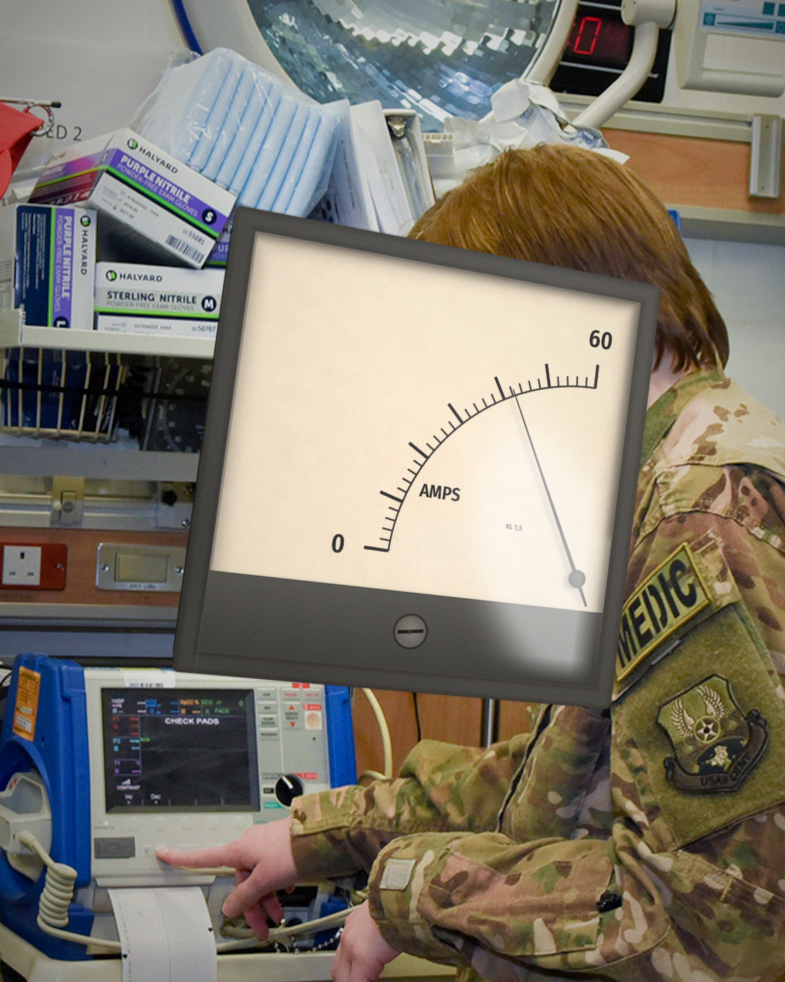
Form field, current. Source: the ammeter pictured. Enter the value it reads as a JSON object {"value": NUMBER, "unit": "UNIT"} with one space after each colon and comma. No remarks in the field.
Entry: {"value": 42, "unit": "A"}
